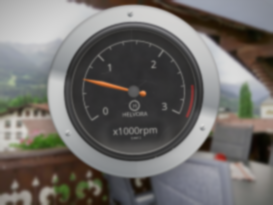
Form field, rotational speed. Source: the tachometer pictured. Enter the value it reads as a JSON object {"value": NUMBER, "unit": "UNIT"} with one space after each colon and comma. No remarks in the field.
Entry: {"value": 600, "unit": "rpm"}
